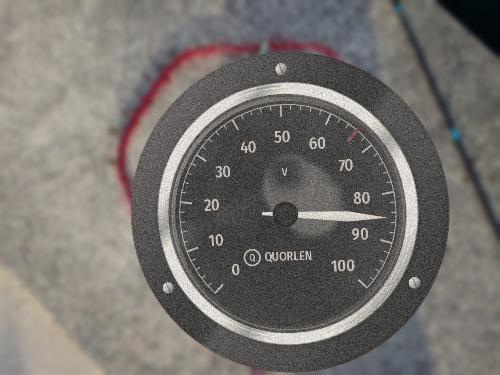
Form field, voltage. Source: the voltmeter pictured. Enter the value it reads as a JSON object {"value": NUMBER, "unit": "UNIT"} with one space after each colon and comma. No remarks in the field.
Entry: {"value": 85, "unit": "V"}
